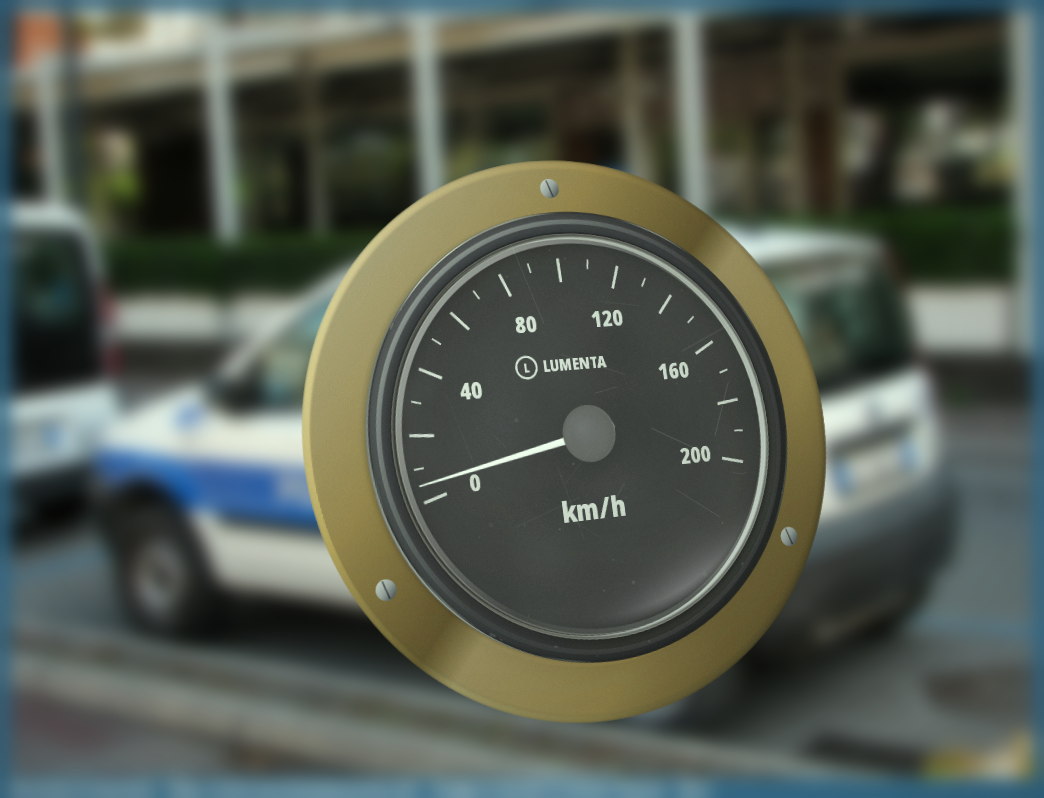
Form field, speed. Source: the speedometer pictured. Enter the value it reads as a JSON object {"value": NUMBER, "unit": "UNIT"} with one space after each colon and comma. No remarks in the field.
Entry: {"value": 5, "unit": "km/h"}
